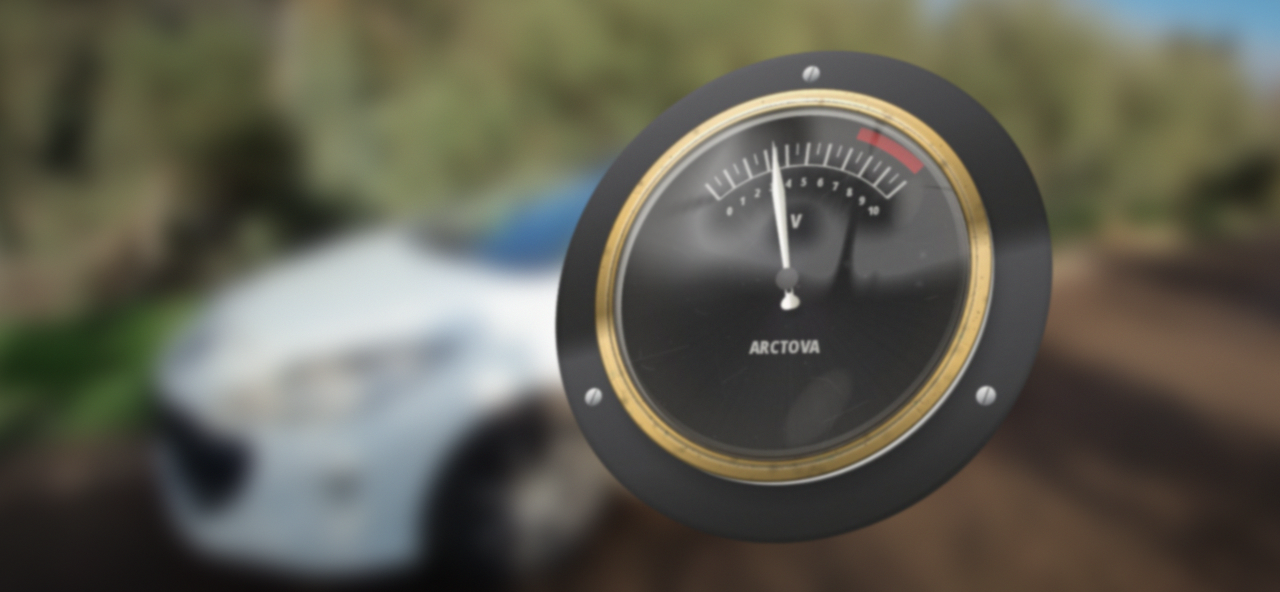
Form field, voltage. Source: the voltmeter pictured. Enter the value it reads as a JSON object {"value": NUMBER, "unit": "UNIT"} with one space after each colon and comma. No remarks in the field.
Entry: {"value": 3.5, "unit": "V"}
